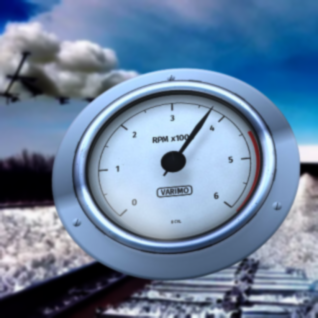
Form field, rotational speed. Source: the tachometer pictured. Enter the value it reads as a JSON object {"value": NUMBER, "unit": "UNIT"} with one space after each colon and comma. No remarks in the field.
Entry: {"value": 3750, "unit": "rpm"}
